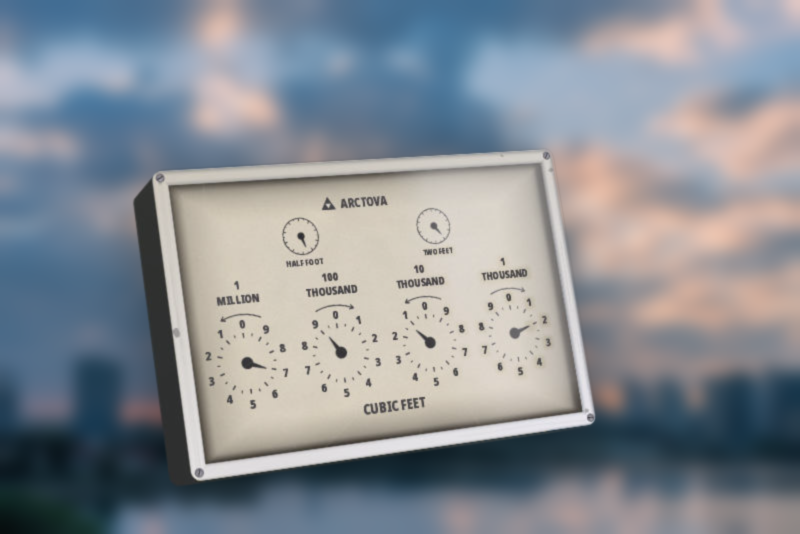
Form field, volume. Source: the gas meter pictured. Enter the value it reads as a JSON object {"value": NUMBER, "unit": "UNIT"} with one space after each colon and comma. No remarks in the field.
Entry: {"value": 691200, "unit": "ft³"}
